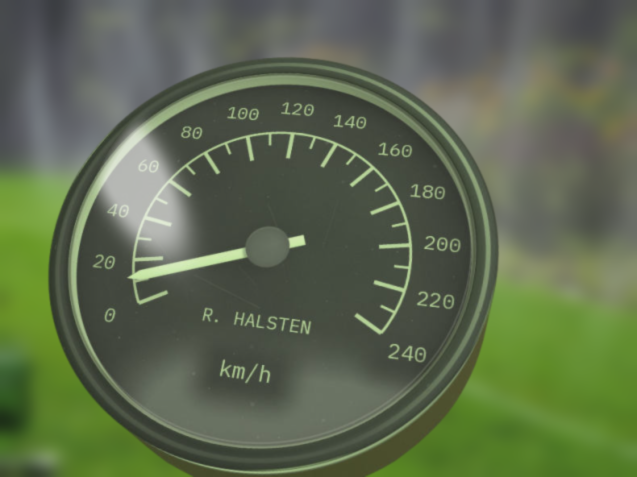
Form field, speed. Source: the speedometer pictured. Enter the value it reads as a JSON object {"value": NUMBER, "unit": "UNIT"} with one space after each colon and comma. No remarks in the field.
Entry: {"value": 10, "unit": "km/h"}
